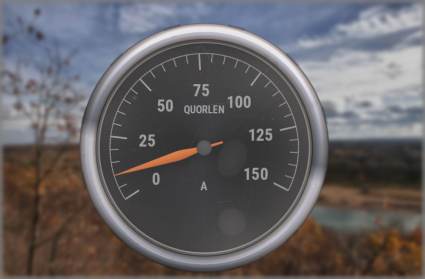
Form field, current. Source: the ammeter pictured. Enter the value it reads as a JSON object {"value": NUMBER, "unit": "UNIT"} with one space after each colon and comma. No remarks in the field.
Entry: {"value": 10, "unit": "A"}
